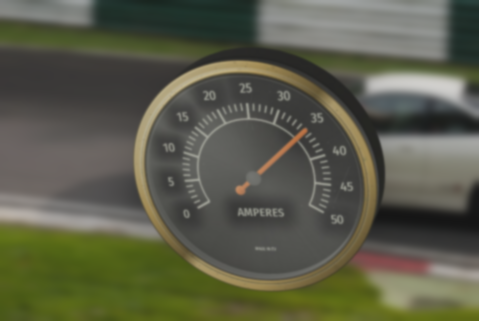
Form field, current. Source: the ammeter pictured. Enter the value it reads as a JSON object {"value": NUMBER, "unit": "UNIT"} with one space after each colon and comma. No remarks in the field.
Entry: {"value": 35, "unit": "A"}
